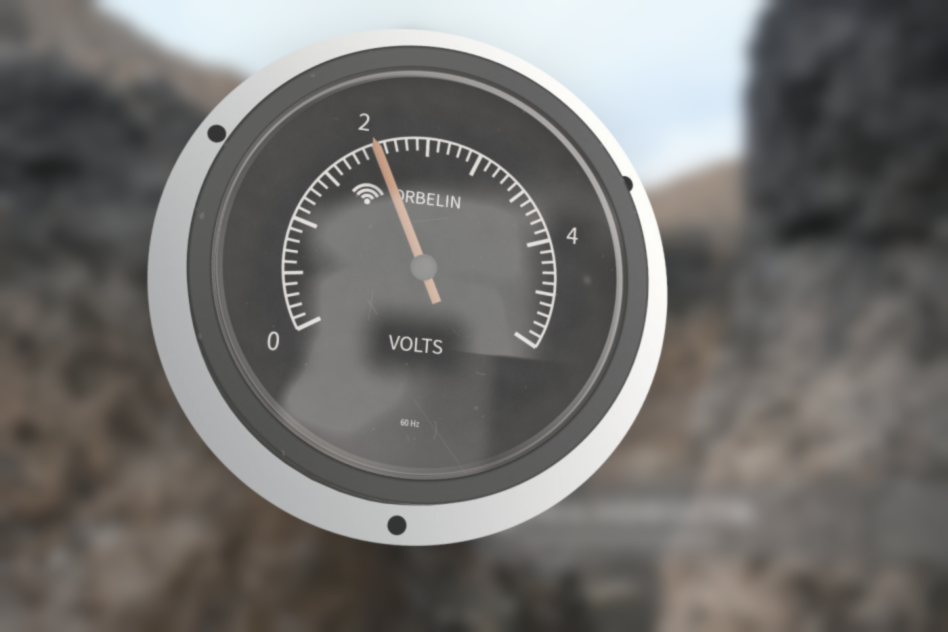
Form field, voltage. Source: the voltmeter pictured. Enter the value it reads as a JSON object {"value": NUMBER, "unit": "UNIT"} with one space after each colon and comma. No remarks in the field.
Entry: {"value": 2, "unit": "V"}
